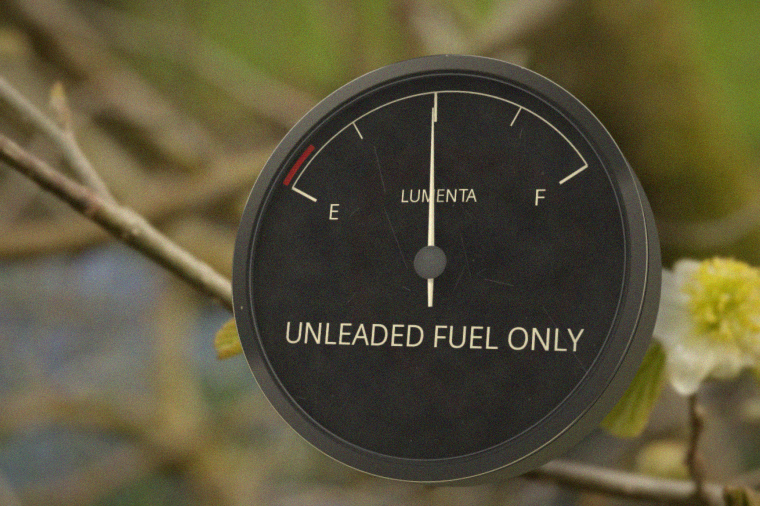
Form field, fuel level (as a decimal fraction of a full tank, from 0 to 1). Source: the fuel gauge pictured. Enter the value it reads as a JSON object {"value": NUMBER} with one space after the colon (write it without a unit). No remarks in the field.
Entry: {"value": 0.5}
